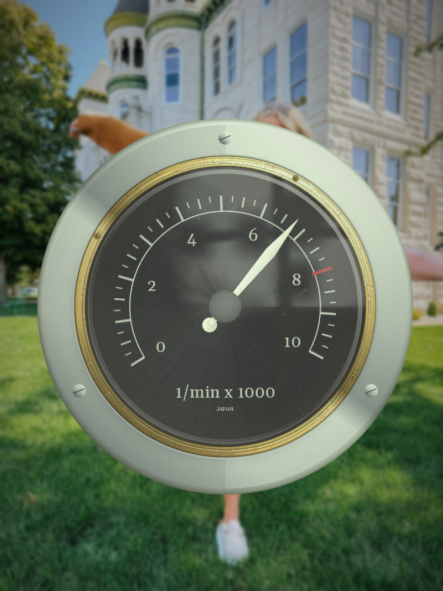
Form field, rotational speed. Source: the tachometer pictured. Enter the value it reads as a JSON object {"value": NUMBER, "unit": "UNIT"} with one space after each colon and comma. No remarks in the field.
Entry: {"value": 6750, "unit": "rpm"}
